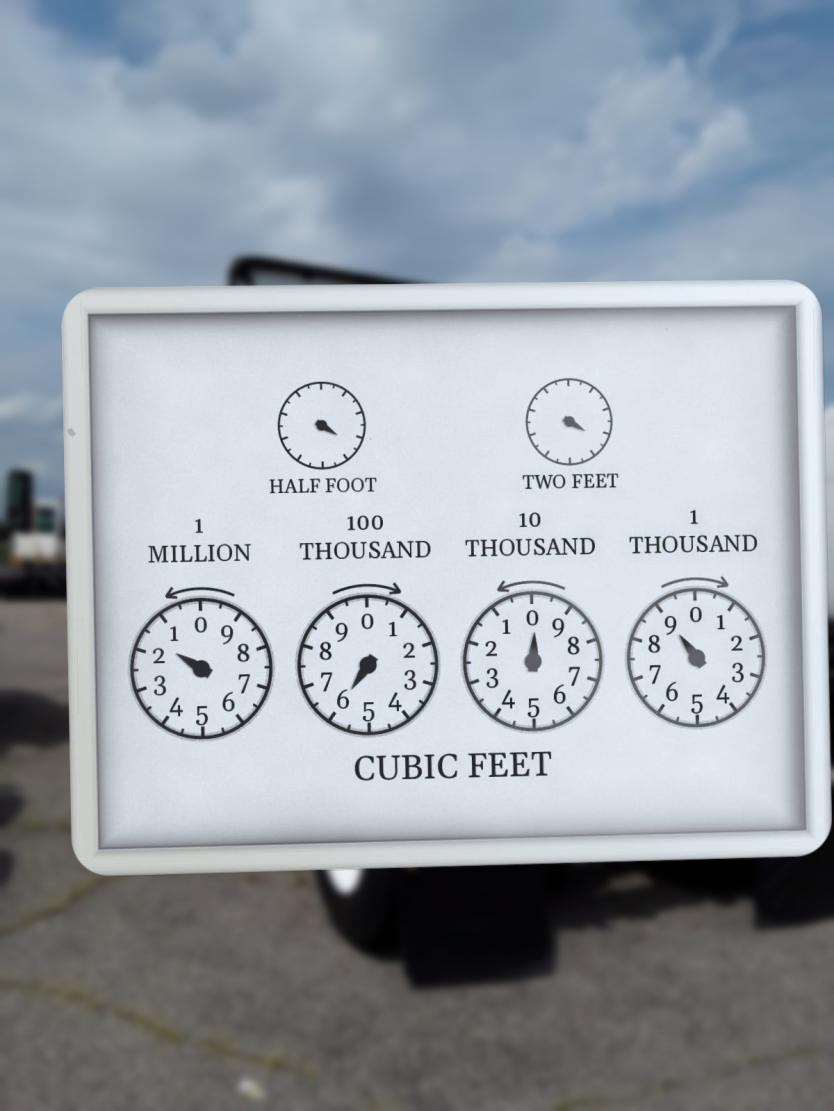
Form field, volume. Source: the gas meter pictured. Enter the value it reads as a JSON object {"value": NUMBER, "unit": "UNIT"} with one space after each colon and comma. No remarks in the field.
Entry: {"value": 159900, "unit": "ft³"}
